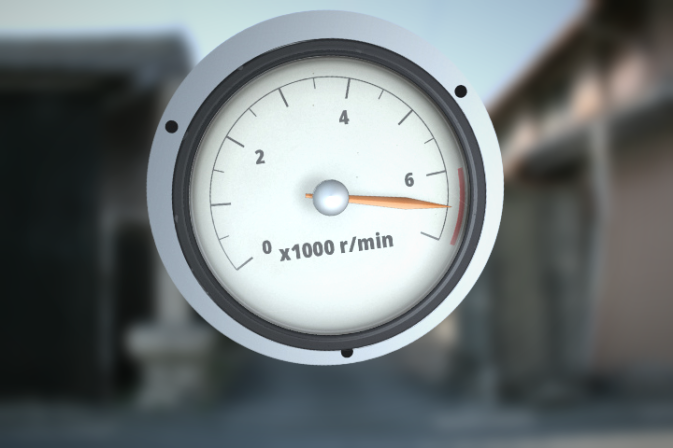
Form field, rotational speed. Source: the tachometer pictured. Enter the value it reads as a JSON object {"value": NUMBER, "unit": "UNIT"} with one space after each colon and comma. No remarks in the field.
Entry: {"value": 6500, "unit": "rpm"}
